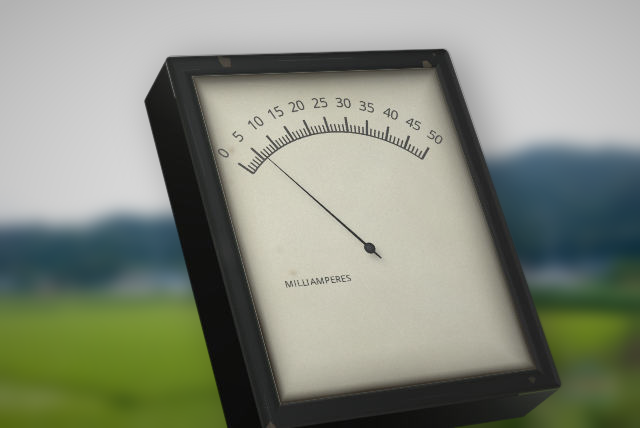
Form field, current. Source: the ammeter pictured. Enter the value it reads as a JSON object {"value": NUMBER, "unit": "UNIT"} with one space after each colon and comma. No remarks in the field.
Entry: {"value": 5, "unit": "mA"}
